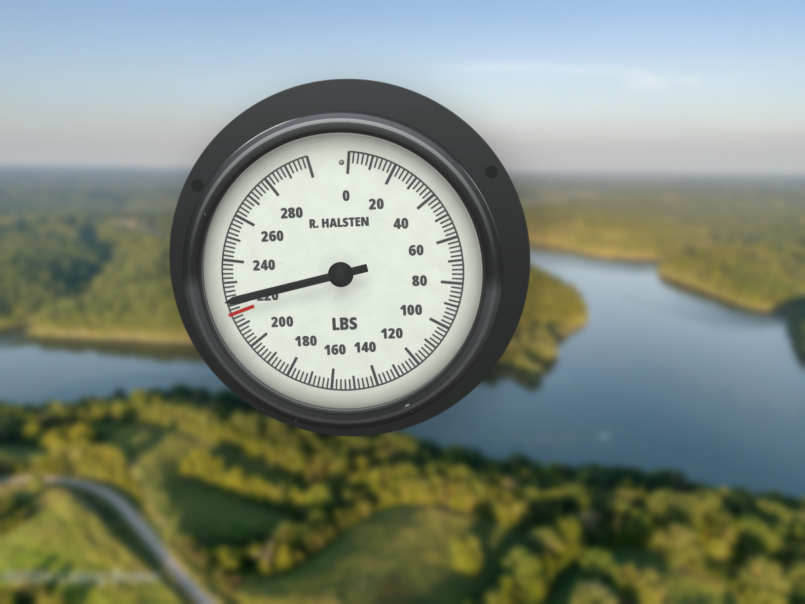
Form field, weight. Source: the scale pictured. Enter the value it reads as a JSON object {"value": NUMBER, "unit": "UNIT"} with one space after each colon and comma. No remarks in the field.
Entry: {"value": 222, "unit": "lb"}
